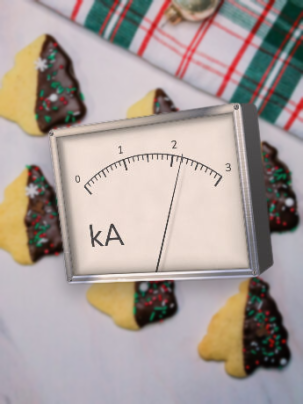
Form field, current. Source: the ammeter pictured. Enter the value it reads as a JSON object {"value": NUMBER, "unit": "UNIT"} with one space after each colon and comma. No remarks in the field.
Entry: {"value": 2.2, "unit": "kA"}
